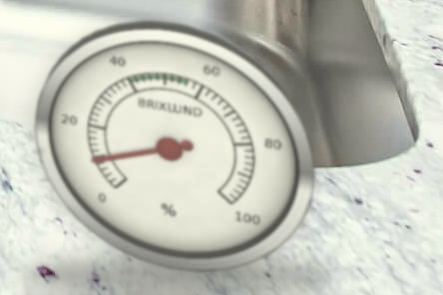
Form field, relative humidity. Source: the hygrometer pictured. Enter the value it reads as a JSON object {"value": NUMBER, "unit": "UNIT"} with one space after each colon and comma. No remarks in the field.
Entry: {"value": 10, "unit": "%"}
